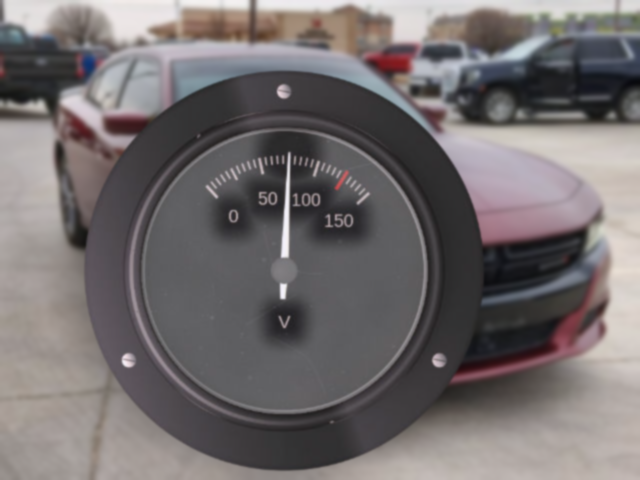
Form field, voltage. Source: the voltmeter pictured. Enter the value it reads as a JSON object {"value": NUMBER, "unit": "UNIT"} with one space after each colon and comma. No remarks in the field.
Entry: {"value": 75, "unit": "V"}
